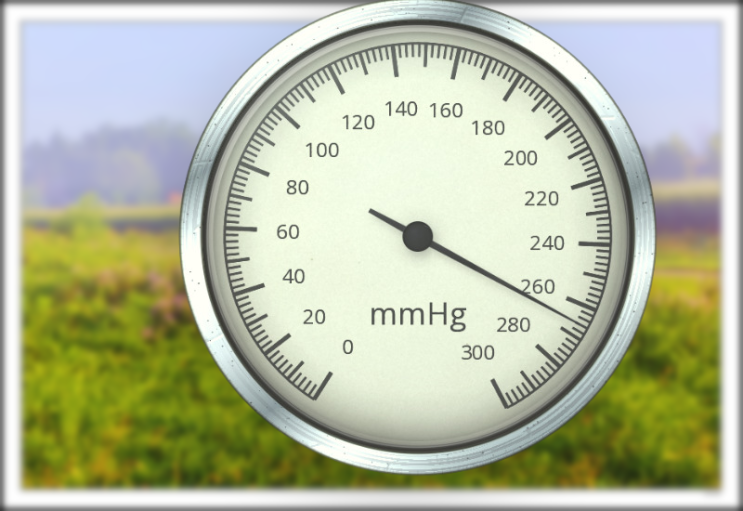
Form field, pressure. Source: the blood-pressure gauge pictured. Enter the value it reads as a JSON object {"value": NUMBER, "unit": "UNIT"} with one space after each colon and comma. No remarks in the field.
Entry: {"value": 266, "unit": "mmHg"}
